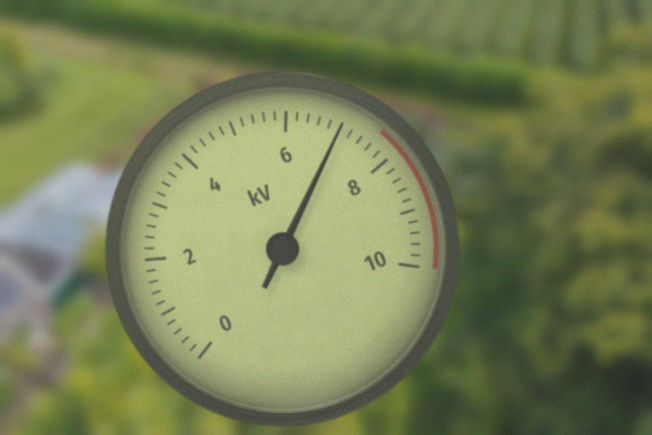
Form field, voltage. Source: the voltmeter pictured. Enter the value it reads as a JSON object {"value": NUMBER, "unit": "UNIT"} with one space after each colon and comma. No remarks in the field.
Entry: {"value": 7, "unit": "kV"}
